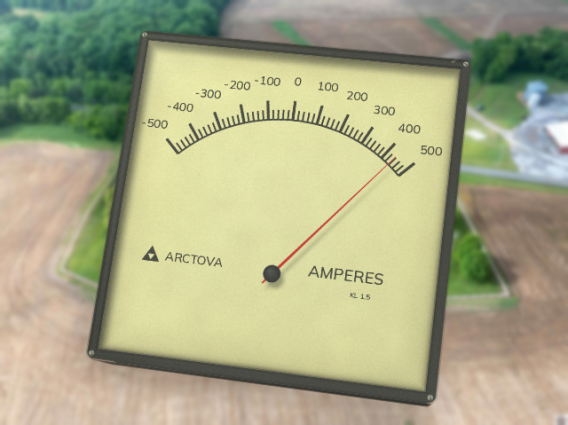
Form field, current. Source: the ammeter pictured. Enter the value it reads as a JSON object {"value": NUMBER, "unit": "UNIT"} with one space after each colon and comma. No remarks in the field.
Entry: {"value": 440, "unit": "A"}
